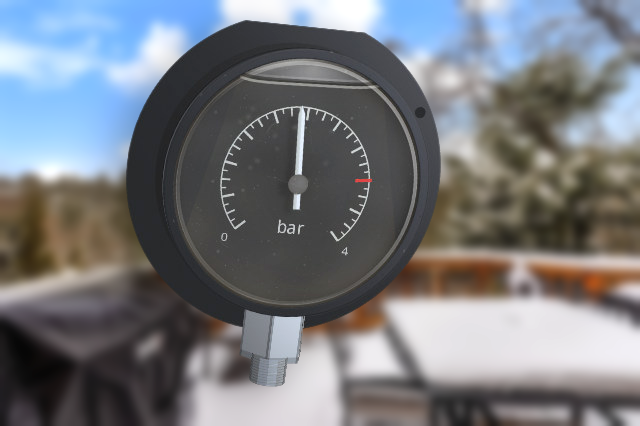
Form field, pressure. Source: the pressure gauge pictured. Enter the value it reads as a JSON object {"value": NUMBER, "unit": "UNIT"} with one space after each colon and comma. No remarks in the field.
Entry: {"value": 1.9, "unit": "bar"}
